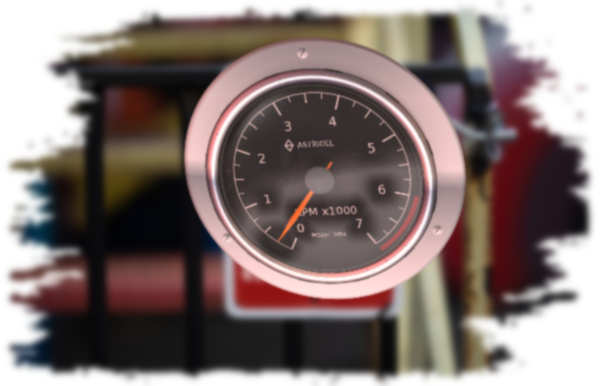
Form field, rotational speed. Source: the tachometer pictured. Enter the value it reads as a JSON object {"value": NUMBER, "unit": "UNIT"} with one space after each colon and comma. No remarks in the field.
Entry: {"value": 250, "unit": "rpm"}
